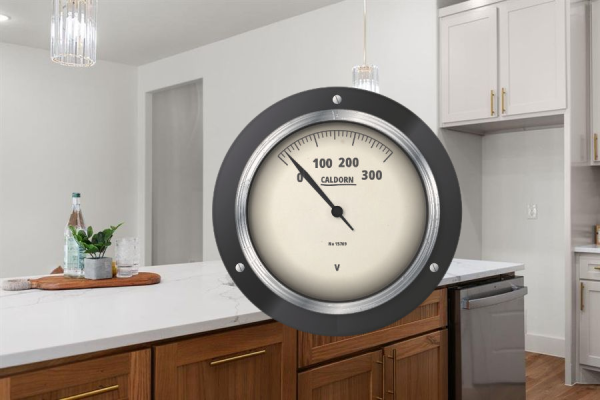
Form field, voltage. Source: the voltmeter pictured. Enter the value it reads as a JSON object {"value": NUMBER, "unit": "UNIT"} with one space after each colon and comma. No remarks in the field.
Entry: {"value": 20, "unit": "V"}
